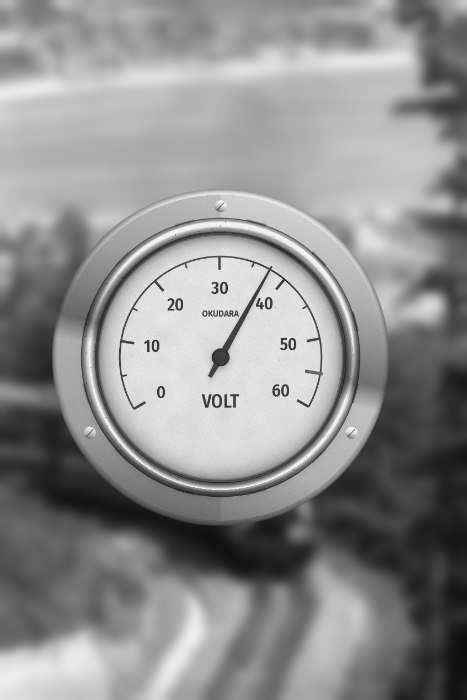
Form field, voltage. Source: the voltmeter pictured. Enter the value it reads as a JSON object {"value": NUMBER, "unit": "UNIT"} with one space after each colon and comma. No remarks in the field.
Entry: {"value": 37.5, "unit": "V"}
